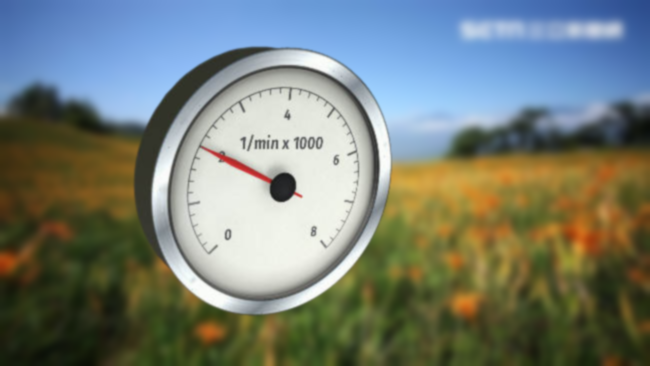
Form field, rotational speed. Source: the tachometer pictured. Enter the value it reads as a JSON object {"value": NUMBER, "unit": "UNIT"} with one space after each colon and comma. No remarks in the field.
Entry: {"value": 2000, "unit": "rpm"}
